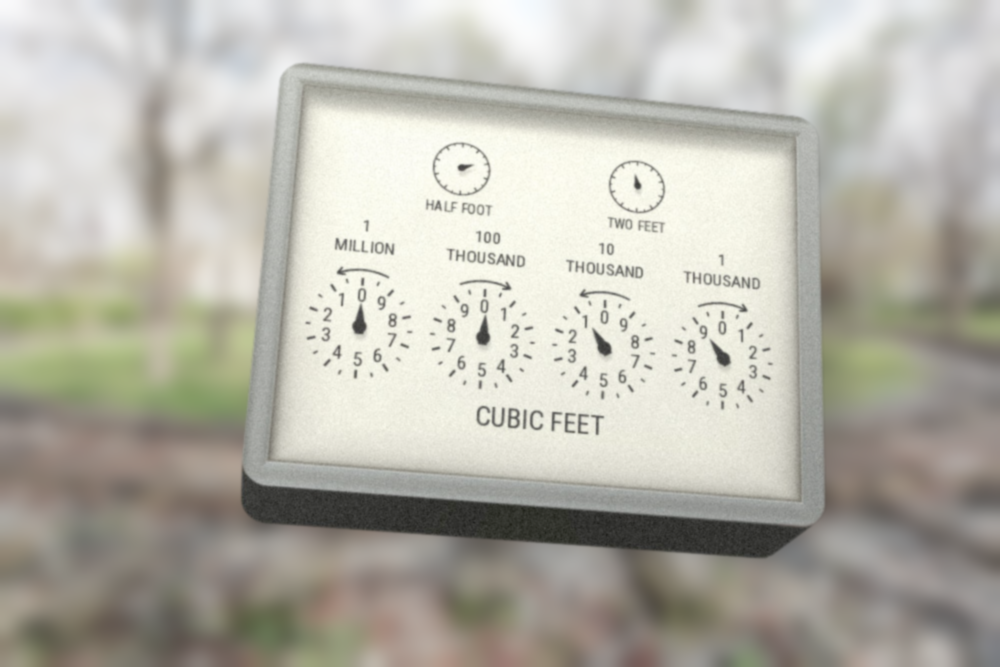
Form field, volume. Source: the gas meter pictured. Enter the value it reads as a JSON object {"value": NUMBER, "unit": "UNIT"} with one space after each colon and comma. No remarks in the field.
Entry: {"value": 900, "unit": "ft³"}
